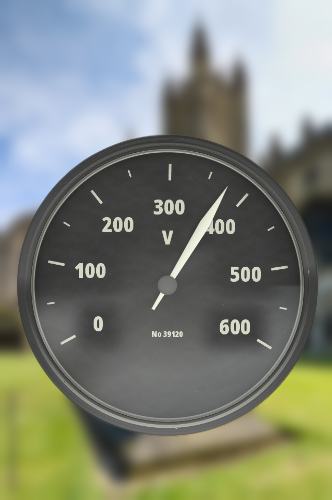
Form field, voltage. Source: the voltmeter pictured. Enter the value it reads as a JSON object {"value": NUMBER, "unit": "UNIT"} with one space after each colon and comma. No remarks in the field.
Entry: {"value": 375, "unit": "V"}
